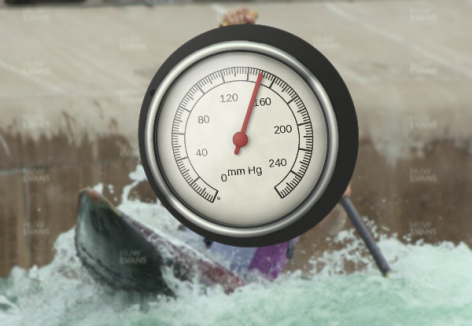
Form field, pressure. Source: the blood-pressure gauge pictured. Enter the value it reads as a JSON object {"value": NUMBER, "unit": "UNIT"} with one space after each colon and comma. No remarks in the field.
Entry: {"value": 150, "unit": "mmHg"}
